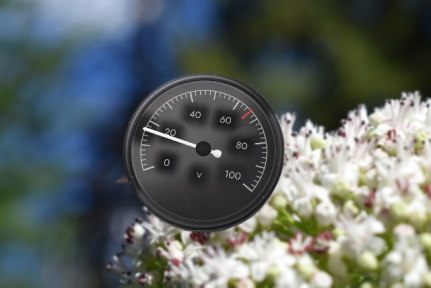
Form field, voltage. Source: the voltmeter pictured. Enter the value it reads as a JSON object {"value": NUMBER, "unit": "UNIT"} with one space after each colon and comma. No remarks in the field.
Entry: {"value": 16, "unit": "V"}
